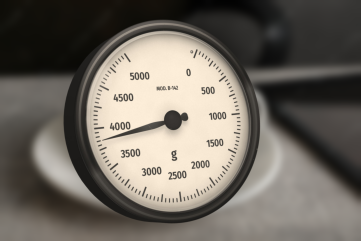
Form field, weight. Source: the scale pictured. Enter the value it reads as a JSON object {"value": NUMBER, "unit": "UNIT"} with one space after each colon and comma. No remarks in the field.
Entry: {"value": 3850, "unit": "g"}
